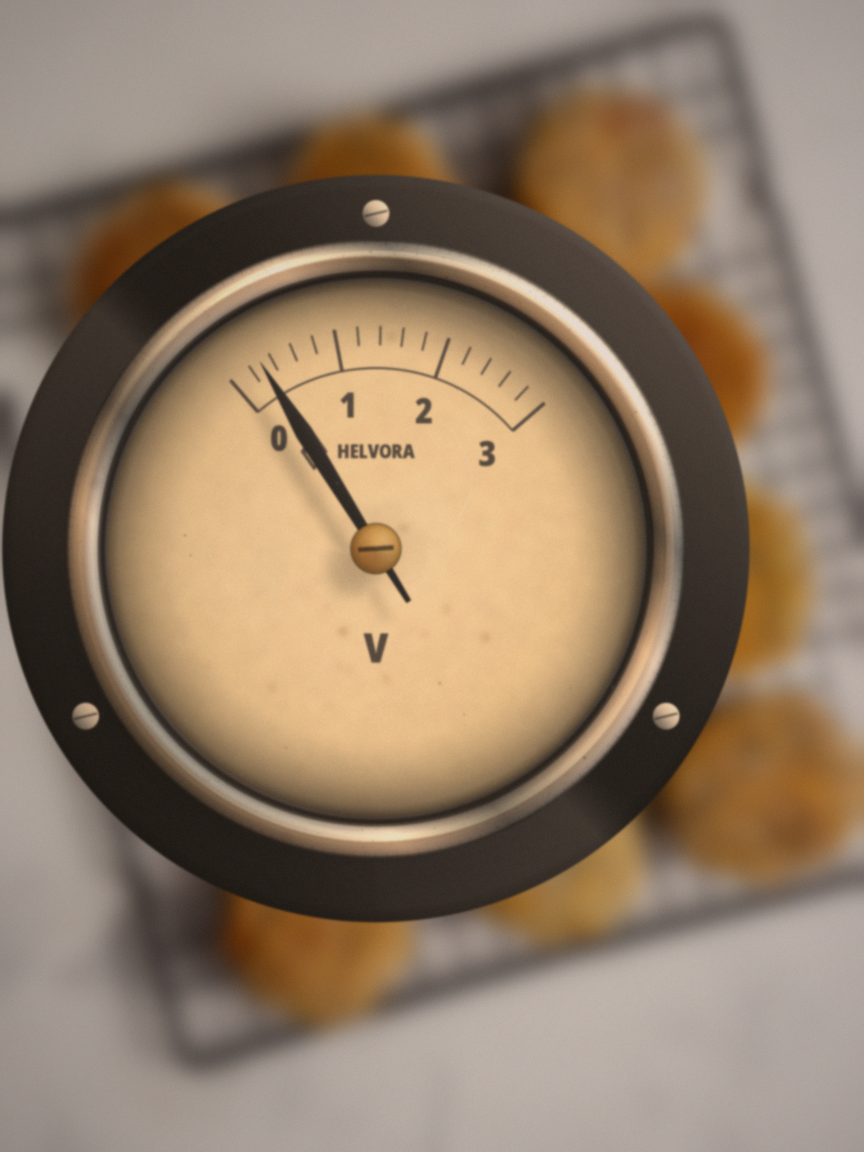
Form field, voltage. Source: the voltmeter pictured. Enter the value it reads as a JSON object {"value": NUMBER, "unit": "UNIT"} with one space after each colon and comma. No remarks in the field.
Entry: {"value": 0.3, "unit": "V"}
